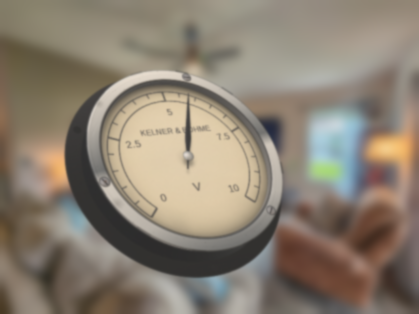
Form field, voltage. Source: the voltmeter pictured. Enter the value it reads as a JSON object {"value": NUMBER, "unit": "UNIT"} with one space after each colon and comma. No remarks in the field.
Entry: {"value": 5.75, "unit": "V"}
